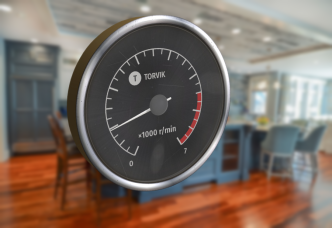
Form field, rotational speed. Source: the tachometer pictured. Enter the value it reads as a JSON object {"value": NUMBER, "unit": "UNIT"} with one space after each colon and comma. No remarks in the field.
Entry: {"value": 1000, "unit": "rpm"}
